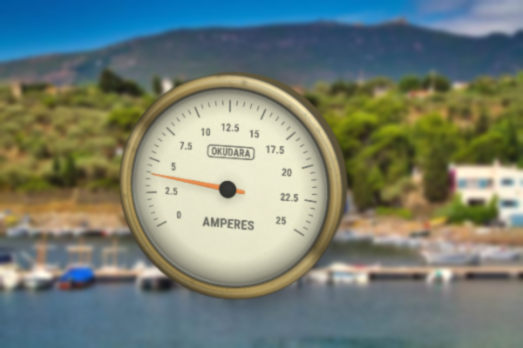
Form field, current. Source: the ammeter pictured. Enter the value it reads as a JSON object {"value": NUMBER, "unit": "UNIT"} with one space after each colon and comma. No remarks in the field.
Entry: {"value": 4, "unit": "A"}
